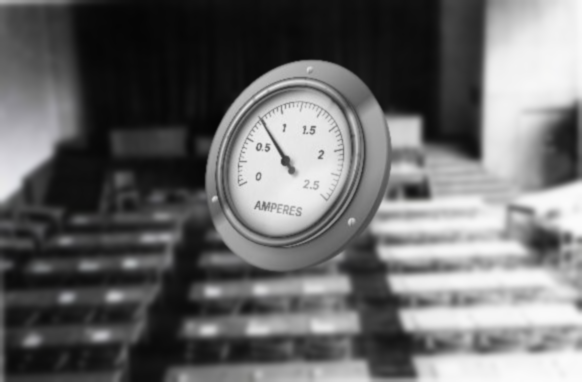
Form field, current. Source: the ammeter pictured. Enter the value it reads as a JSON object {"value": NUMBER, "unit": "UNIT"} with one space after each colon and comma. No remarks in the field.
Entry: {"value": 0.75, "unit": "A"}
